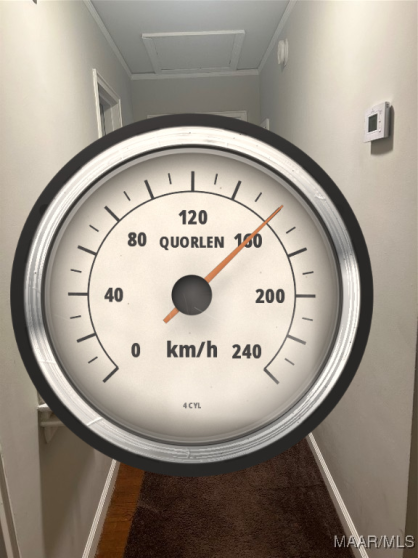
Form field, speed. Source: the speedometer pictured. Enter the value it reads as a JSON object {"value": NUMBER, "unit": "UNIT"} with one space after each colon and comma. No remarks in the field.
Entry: {"value": 160, "unit": "km/h"}
